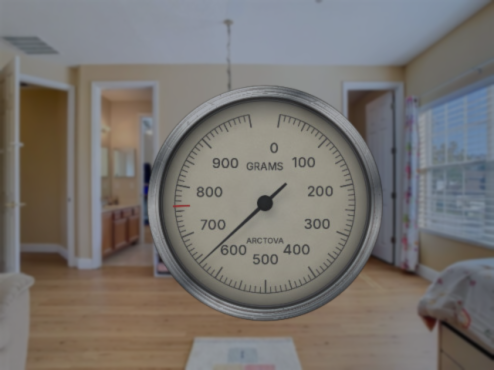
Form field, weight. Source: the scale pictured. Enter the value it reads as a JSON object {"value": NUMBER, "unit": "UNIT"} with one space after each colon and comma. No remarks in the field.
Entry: {"value": 640, "unit": "g"}
